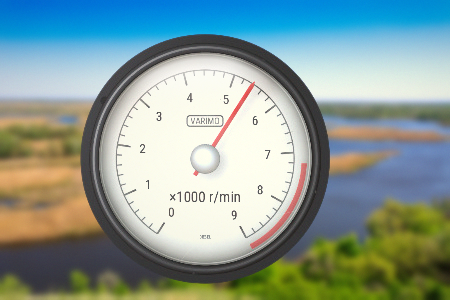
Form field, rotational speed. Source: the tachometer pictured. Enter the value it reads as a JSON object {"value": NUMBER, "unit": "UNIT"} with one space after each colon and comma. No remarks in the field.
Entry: {"value": 5400, "unit": "rpm"}
